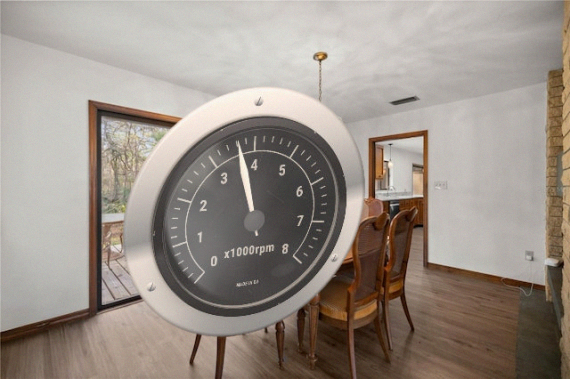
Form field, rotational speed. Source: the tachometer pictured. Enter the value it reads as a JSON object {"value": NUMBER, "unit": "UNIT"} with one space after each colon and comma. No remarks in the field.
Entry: {"value": 3600, "unit": "rpm"}
